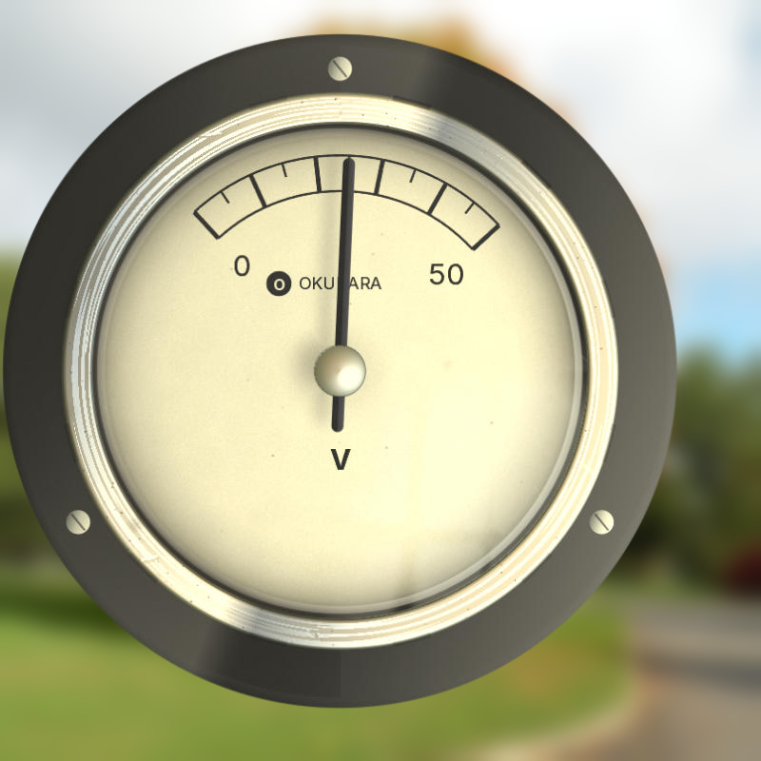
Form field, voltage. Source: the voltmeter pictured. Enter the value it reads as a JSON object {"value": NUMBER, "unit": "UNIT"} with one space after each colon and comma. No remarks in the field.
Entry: {"value": 25, "unit": "V"}
